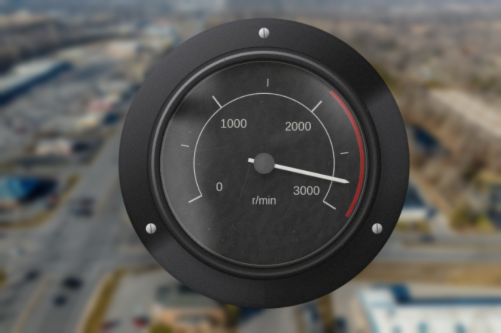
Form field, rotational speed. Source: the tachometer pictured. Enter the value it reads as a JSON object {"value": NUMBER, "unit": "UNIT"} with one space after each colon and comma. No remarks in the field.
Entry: {"value": 2750, "unit": "rpm"}
